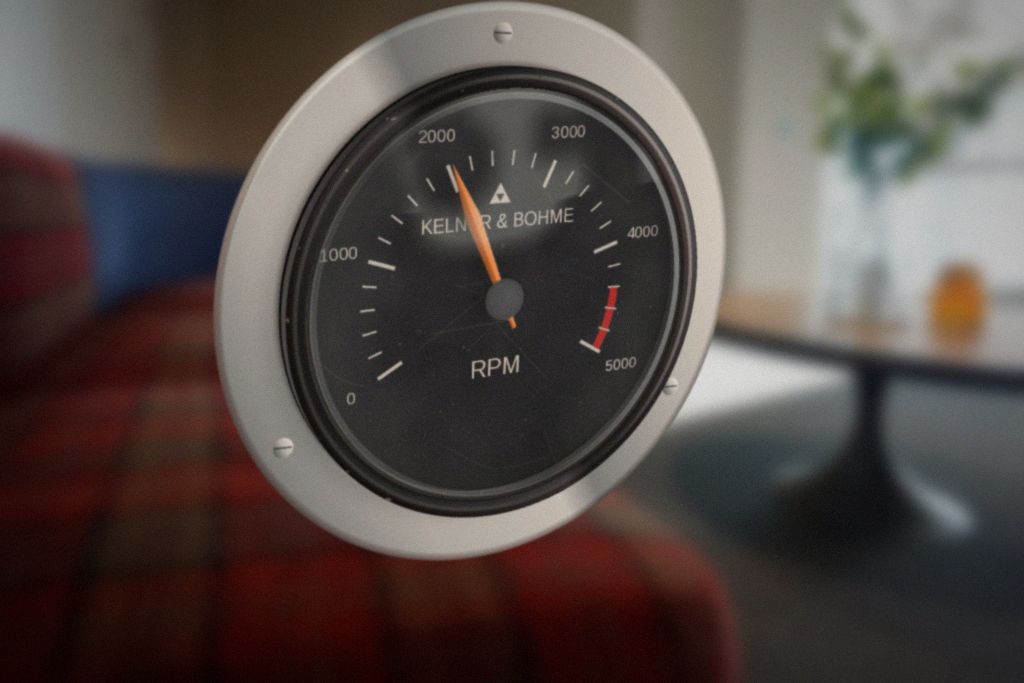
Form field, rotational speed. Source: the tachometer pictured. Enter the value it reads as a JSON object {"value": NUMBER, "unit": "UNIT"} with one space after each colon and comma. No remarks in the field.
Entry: {"value": 2000, "unit": "rpm"}
